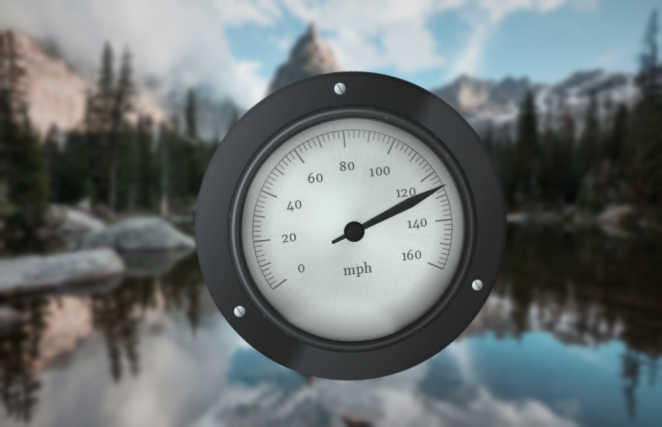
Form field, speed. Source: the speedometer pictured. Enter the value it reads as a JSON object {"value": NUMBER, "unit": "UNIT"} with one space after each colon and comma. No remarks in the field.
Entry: {"value": 126, "unit": "mph"}
